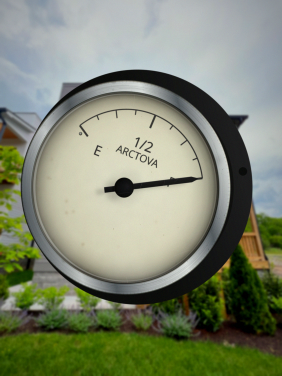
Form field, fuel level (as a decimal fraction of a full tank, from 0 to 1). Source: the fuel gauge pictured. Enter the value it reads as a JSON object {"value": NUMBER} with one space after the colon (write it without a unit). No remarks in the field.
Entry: {"value": 1}
